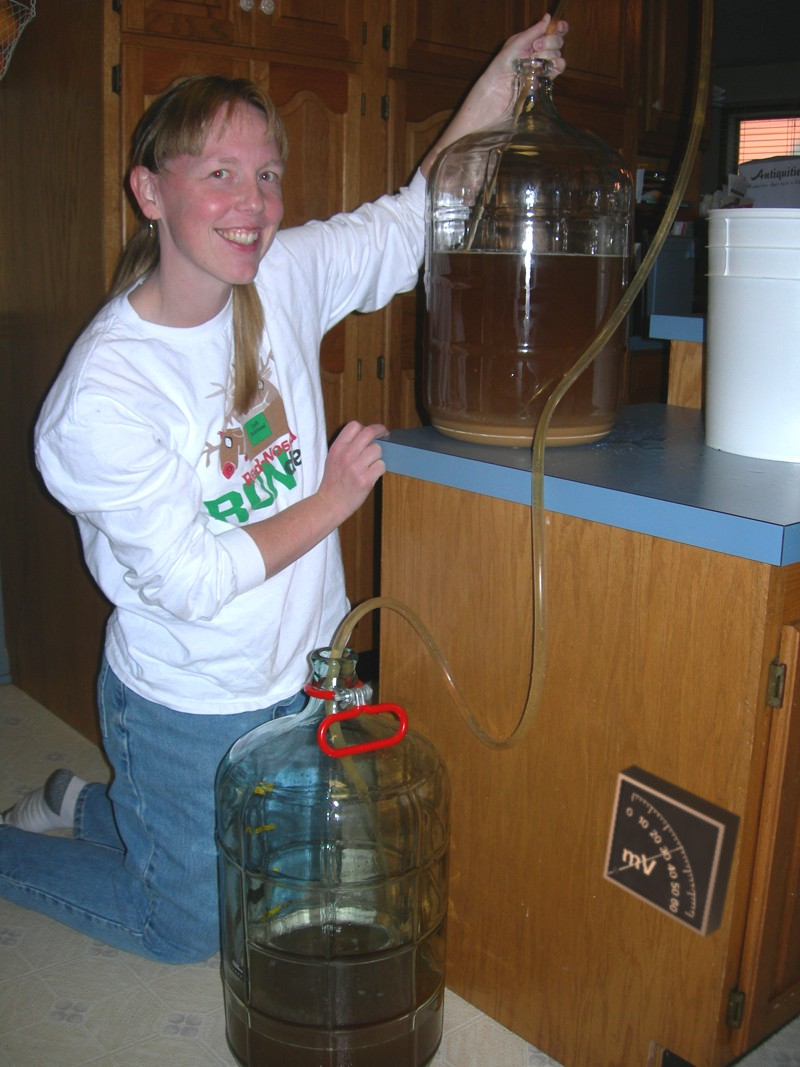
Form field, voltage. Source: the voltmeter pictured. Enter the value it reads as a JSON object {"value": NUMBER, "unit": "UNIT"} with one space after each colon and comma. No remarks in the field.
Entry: {"value": 30, "unit": "mV"}
